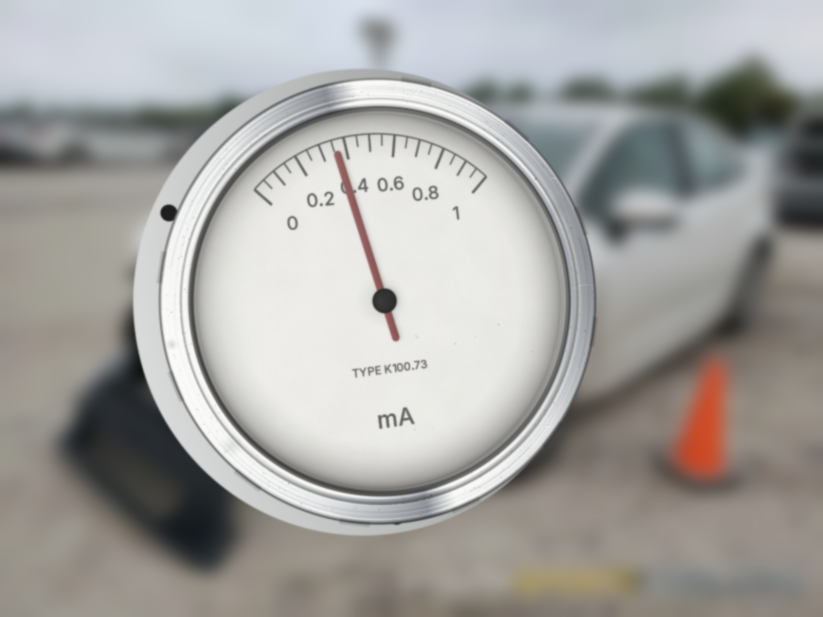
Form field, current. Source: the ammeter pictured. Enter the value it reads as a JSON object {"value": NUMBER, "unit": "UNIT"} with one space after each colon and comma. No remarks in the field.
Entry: {"value": 0.35, "unit": "mA"}
